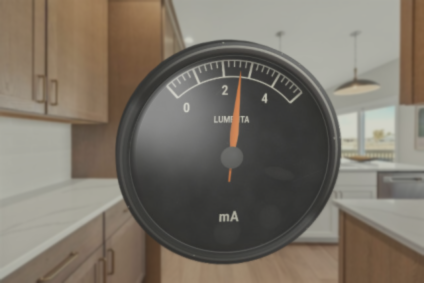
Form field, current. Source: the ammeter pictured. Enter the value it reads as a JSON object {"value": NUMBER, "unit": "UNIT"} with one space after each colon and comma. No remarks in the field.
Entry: {"value": 2.6, "unit": "mA"}
